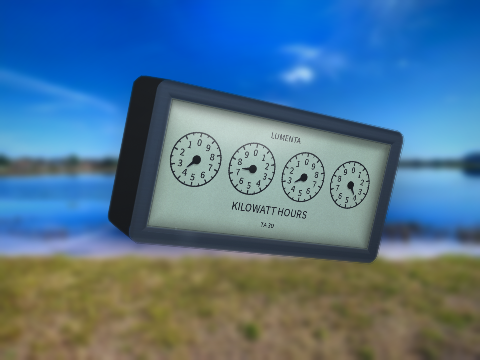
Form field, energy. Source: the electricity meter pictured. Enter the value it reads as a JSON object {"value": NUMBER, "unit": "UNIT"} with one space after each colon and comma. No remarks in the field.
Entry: {"value": 3734, "unit": "kWh"}
